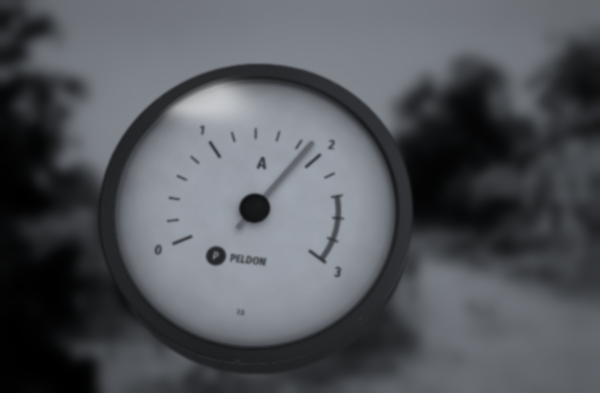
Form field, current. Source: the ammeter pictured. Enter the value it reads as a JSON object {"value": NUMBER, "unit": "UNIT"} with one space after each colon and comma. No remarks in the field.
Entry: {"value": 1.9, "unit": "A"}
